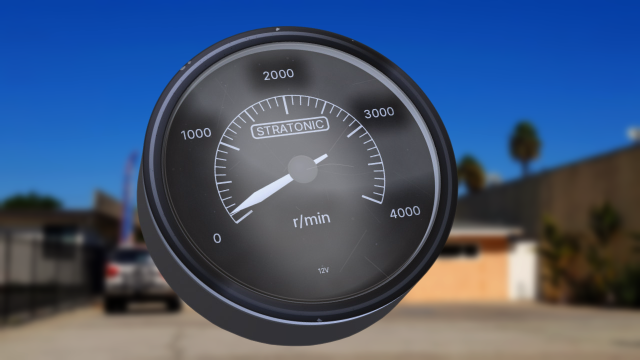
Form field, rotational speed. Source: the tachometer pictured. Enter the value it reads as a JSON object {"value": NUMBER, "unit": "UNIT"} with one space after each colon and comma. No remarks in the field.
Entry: {"value": 100, "unit": "rpm"}
